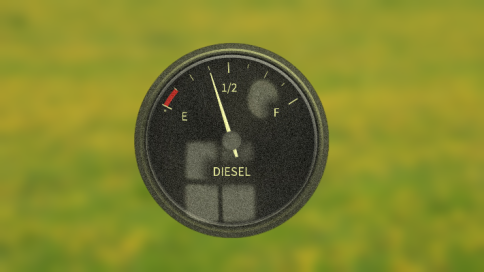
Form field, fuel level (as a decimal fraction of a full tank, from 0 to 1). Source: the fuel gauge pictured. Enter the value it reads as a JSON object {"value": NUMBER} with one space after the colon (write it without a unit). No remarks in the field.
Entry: {"value": 0.375}
